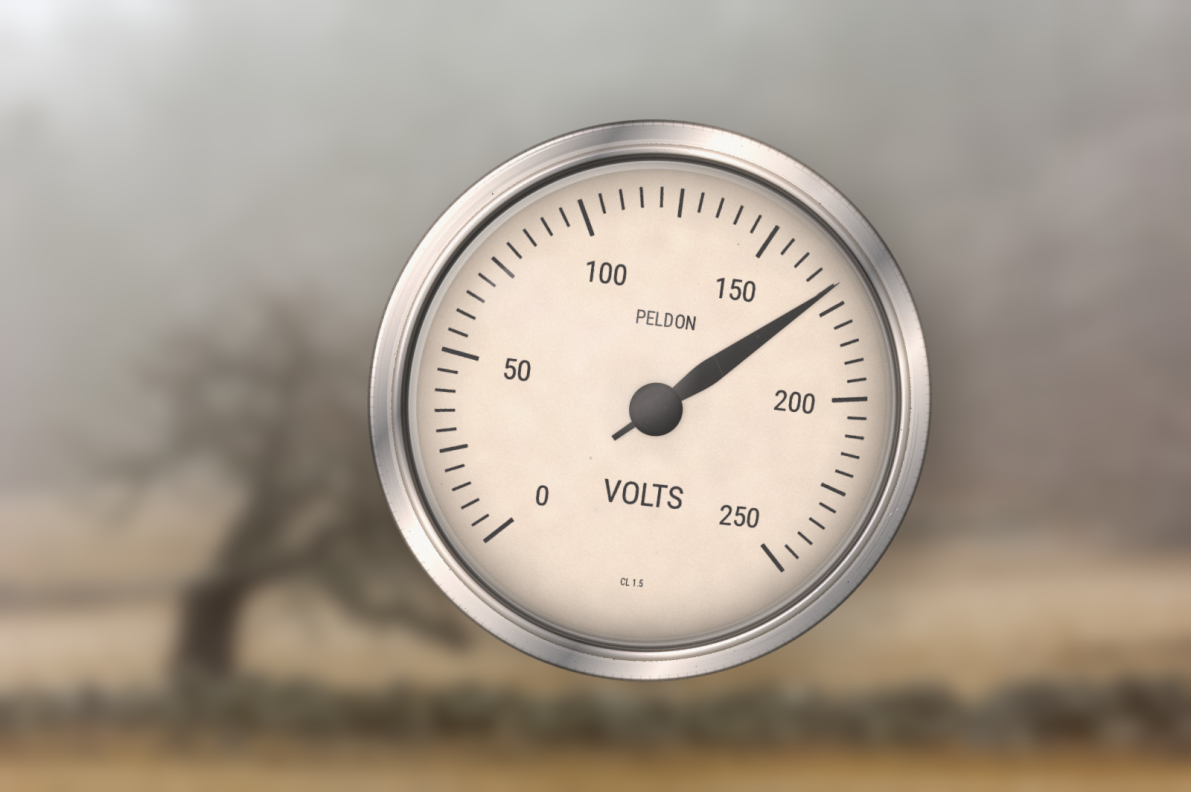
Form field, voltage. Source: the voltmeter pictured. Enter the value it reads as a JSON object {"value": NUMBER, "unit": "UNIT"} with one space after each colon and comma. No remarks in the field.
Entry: {"value": 170, "unit": "V"}
